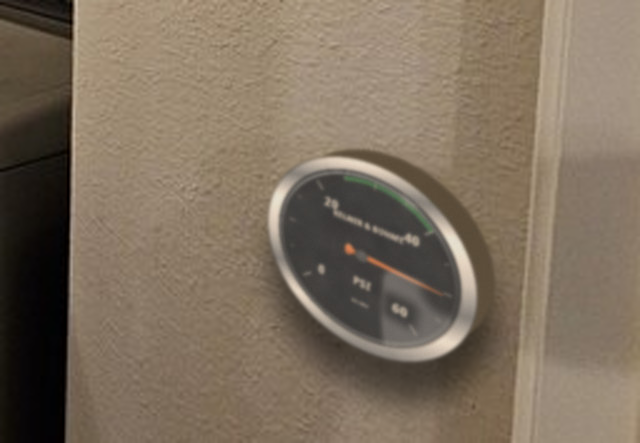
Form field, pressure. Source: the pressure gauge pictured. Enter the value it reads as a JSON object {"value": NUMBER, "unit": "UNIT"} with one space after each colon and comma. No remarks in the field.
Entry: {"value": 50, "unit": "psi"}
